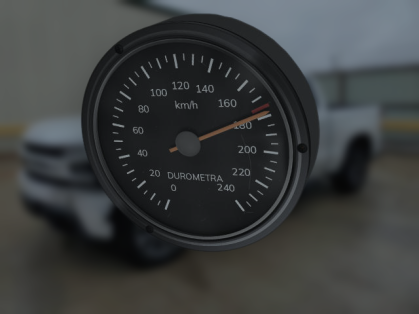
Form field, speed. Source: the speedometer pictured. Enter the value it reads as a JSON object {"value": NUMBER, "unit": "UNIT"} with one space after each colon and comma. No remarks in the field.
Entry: {"value": 177.5, "unit": "km/h"}
